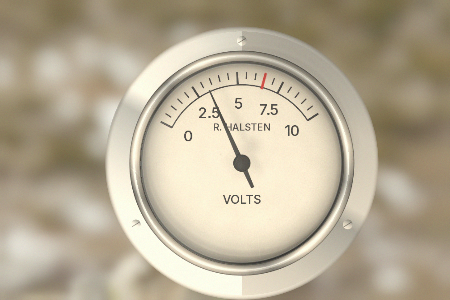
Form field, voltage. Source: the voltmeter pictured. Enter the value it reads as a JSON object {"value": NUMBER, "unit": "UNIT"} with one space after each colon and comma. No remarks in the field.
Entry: {"value": 3.25, "unit": "V"}
